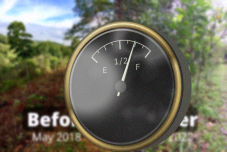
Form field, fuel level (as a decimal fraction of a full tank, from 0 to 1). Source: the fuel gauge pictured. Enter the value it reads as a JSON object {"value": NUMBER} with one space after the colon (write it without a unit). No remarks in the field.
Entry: {"value": 0.75}
